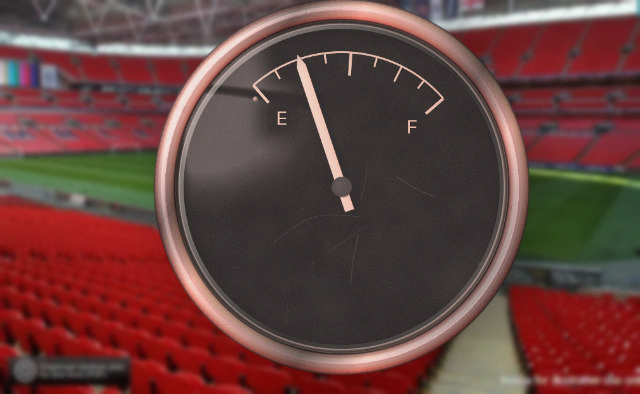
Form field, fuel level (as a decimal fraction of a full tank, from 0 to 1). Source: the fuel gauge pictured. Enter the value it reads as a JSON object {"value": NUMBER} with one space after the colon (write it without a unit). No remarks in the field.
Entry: {"value": 0.25}
